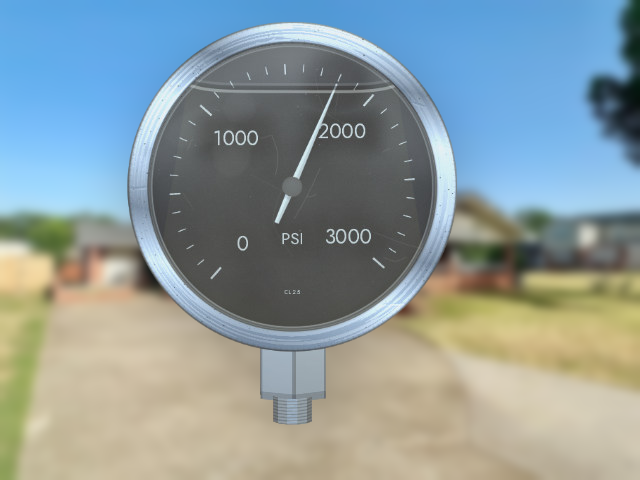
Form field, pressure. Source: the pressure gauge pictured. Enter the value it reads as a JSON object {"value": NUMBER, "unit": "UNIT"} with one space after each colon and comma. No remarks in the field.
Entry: {"value": 1800, "unit": "psi"}
